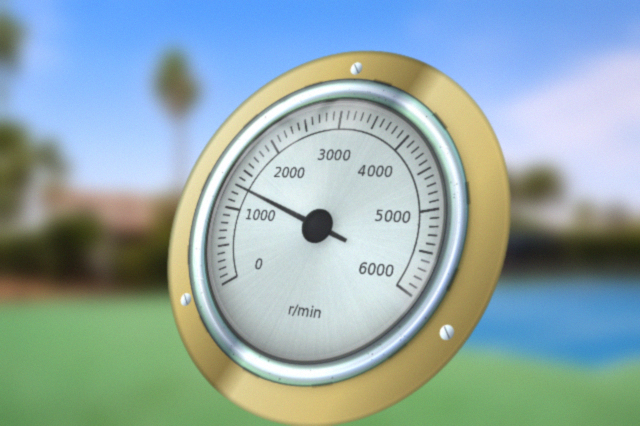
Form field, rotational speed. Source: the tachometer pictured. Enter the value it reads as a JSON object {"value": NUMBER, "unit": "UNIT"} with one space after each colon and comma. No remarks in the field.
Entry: {"value": 1300, "unit": "rpm"}
